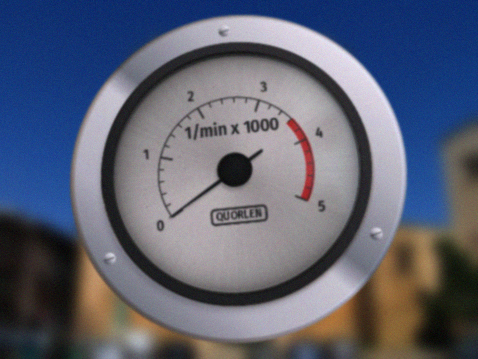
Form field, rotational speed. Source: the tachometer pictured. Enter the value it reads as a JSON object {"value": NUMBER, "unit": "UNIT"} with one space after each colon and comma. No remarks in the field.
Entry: {"value": 0, "unit": "rpm"}
